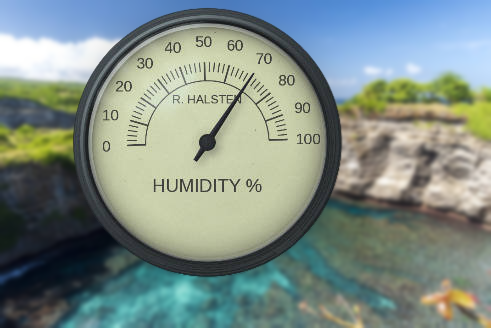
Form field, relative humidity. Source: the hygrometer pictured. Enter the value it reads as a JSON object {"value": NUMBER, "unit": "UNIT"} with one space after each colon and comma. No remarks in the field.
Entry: {"value": 70, "unit": "%"}
